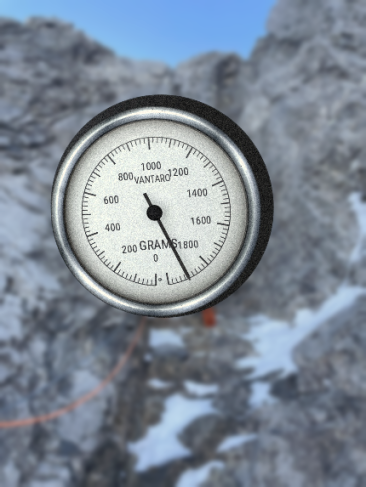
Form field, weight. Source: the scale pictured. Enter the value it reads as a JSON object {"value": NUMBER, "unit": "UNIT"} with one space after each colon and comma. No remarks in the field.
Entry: {"value": 1900, "unit": "g"}
